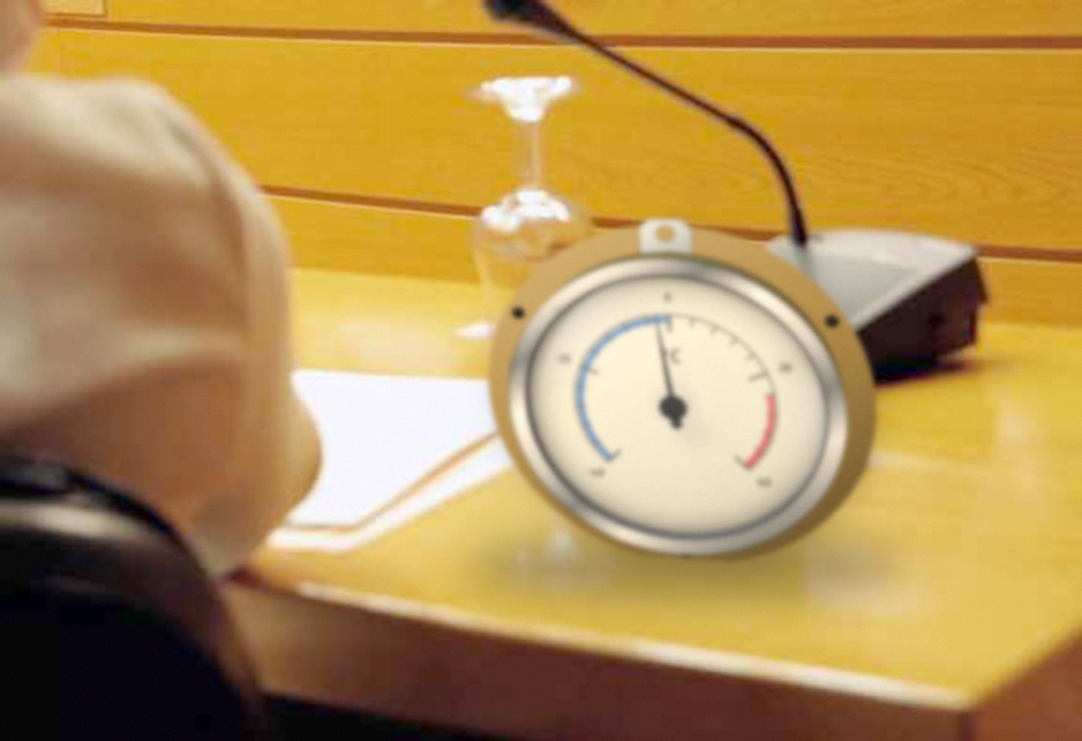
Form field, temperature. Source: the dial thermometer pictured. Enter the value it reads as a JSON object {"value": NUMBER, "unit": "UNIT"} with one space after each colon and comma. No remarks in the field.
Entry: {"value": -2, "unit": "°C"}
